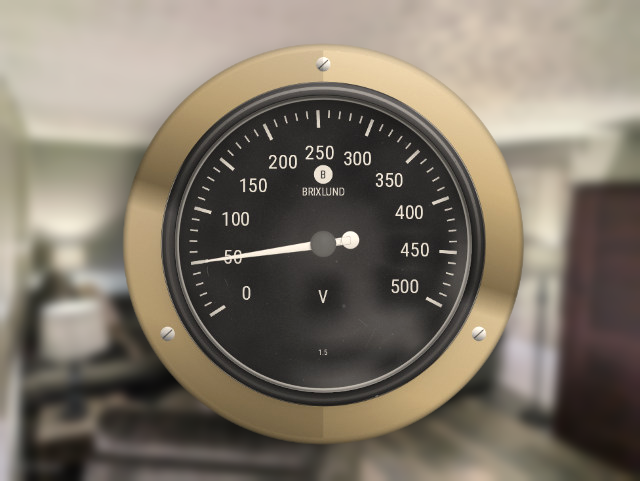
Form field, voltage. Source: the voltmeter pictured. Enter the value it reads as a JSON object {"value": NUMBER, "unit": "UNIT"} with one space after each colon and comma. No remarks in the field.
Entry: {"value": 50, "unit": "V"}
